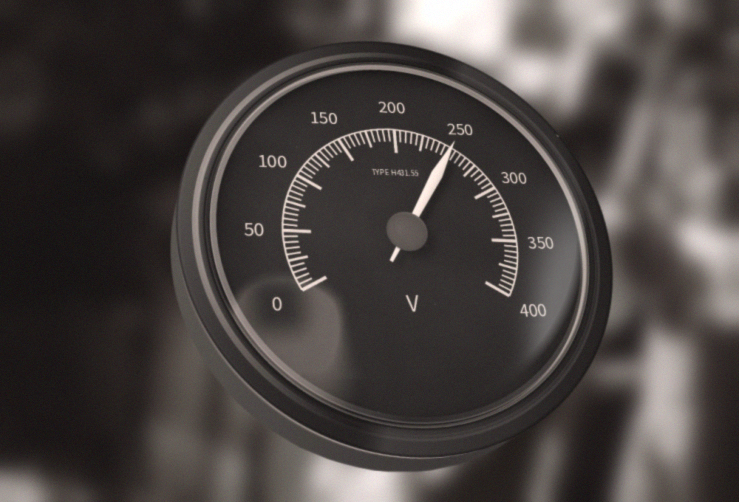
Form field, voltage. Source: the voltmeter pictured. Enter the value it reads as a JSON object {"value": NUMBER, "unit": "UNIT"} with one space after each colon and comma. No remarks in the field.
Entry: {"value": 250, "unit": "V"}
